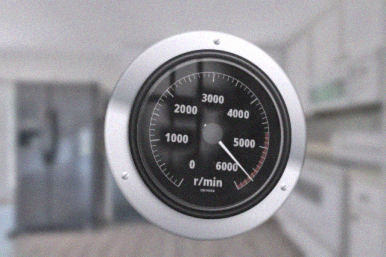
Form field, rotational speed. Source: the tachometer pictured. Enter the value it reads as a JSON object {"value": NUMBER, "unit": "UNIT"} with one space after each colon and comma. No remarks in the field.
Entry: {"value": 5700, "unit": "rpm"}
